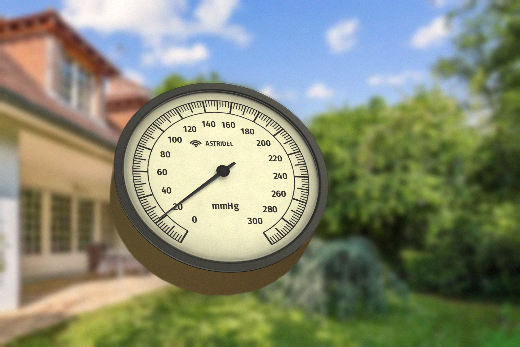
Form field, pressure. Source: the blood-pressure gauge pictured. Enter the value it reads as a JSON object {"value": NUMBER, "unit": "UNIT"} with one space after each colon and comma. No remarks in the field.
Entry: {"value": 20, "unit": "mmHg"}
